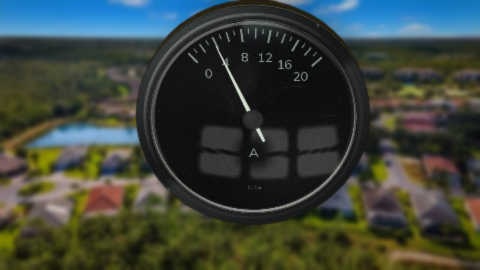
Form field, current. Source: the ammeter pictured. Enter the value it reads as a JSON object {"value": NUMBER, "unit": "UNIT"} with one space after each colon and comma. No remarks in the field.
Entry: {"value": 4, "unit": "A"}
